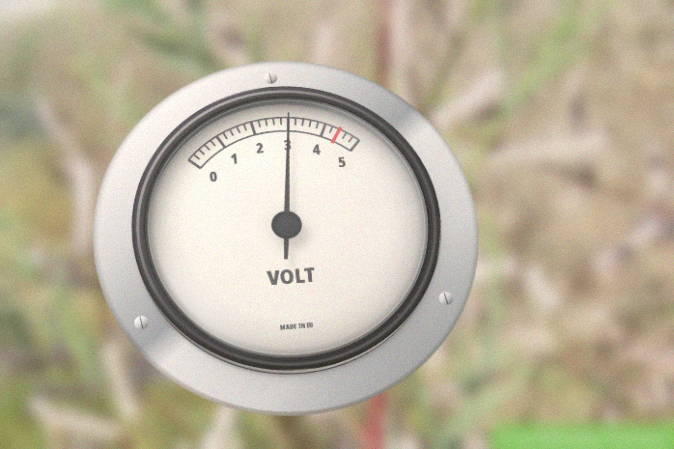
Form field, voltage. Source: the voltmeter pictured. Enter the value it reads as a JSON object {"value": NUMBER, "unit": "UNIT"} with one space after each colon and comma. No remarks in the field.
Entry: {"value": 3, "unit": "V"}
